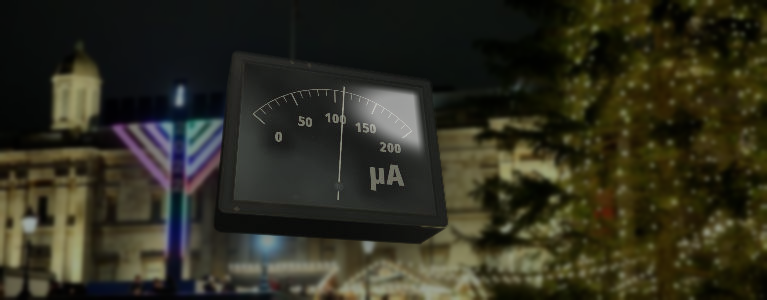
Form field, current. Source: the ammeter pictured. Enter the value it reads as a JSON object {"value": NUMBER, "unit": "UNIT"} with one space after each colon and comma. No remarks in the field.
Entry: {"value": 110, "unit": "µA"}
